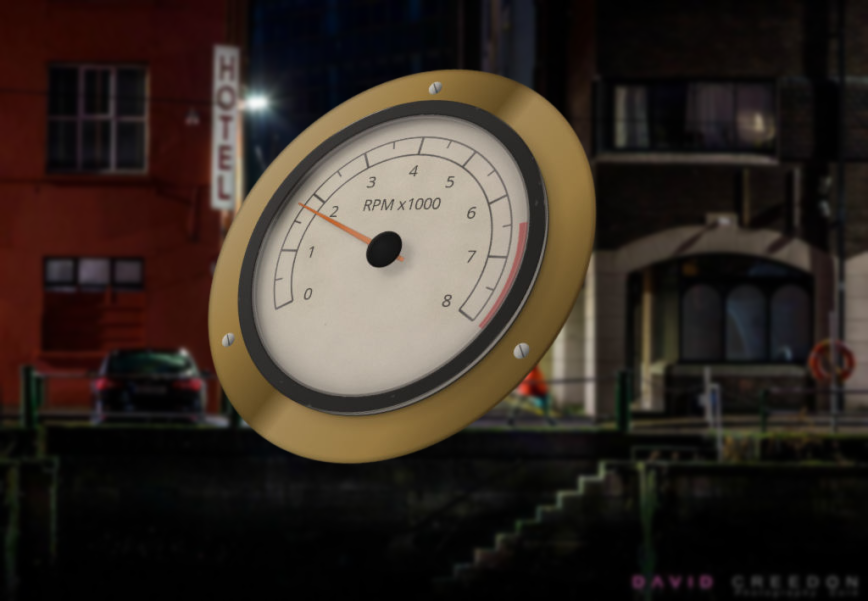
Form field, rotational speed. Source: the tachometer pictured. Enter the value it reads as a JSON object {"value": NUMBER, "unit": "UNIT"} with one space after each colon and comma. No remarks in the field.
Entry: {"value": 1750, "unit": "rpm"}
